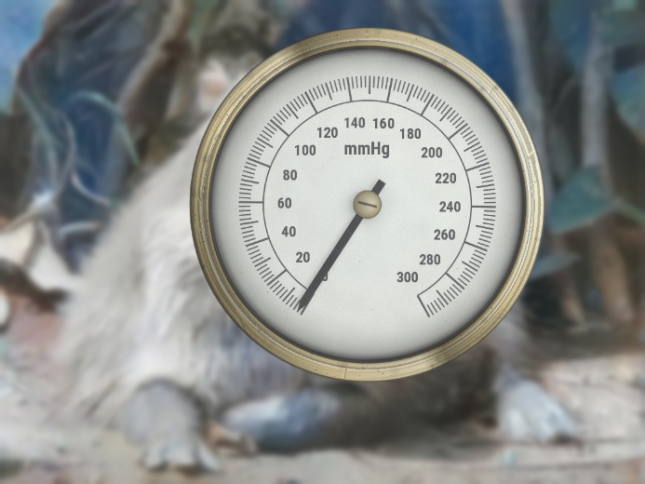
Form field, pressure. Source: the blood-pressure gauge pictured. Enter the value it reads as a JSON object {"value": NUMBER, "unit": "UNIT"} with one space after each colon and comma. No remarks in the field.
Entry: {"value": 2, "unit": "mmHg"}
